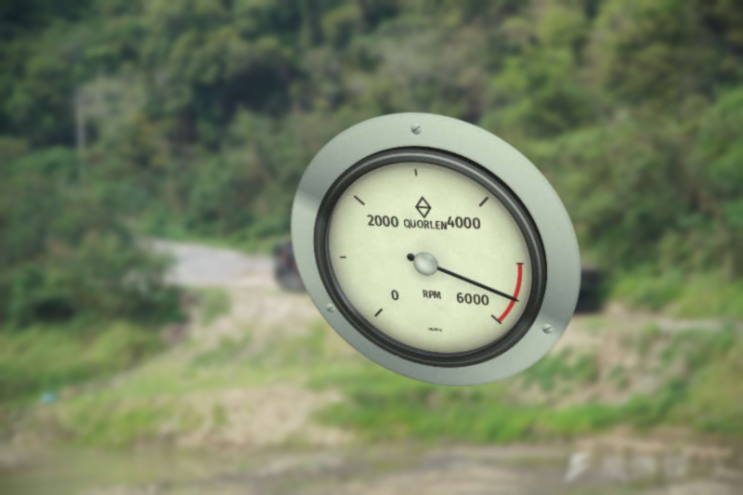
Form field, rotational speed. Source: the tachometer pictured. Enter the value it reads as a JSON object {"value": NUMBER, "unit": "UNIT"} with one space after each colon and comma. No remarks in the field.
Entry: {"value": 5500, "unit": "rpm"}
